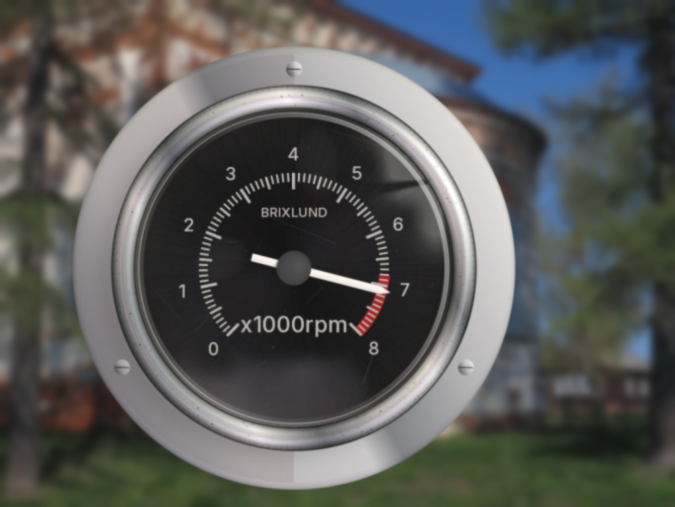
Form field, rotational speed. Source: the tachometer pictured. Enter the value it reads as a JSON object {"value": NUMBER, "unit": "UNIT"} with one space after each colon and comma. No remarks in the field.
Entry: {"value": 7100, "unit": "rpm"}
